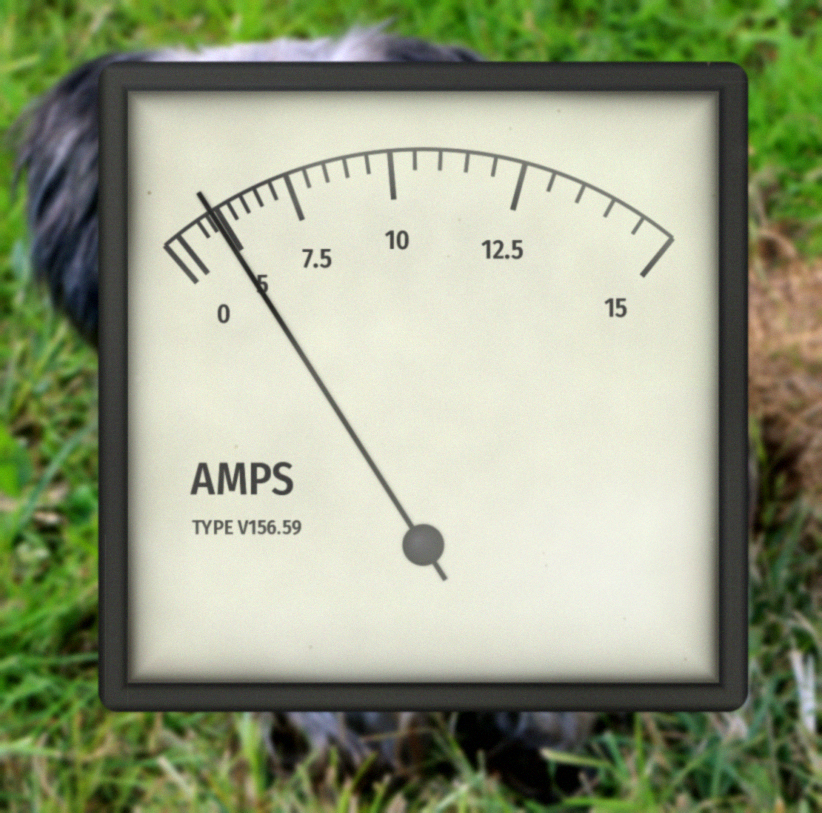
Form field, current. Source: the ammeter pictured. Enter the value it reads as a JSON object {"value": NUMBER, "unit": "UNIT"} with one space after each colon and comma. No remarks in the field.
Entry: {"value": 4.75, "unit": "A"}
